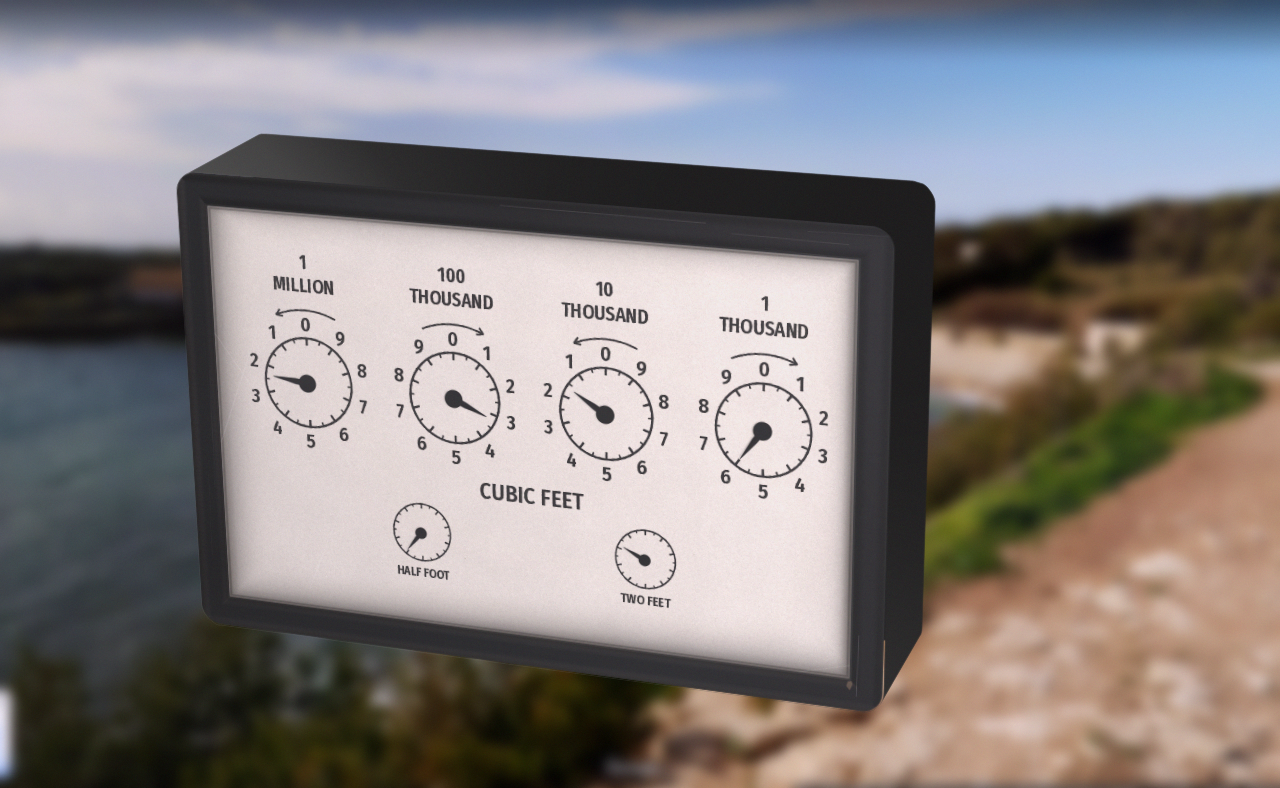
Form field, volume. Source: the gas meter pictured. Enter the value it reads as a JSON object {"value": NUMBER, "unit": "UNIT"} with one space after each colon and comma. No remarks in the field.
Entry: {"value": 231600, "unit": "ft³"}
